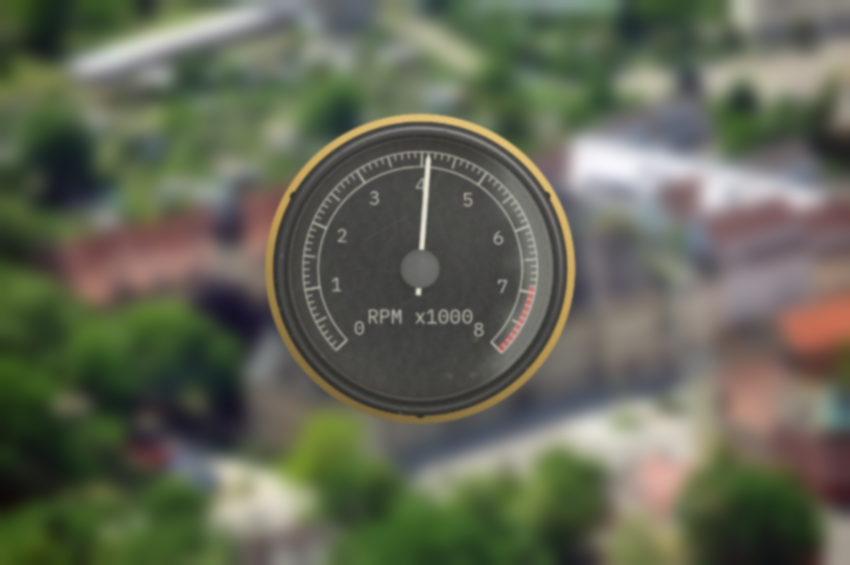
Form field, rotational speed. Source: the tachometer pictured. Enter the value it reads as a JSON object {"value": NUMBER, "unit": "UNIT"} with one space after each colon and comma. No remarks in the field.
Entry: {"value": 4100, "unit": "rpm"}
